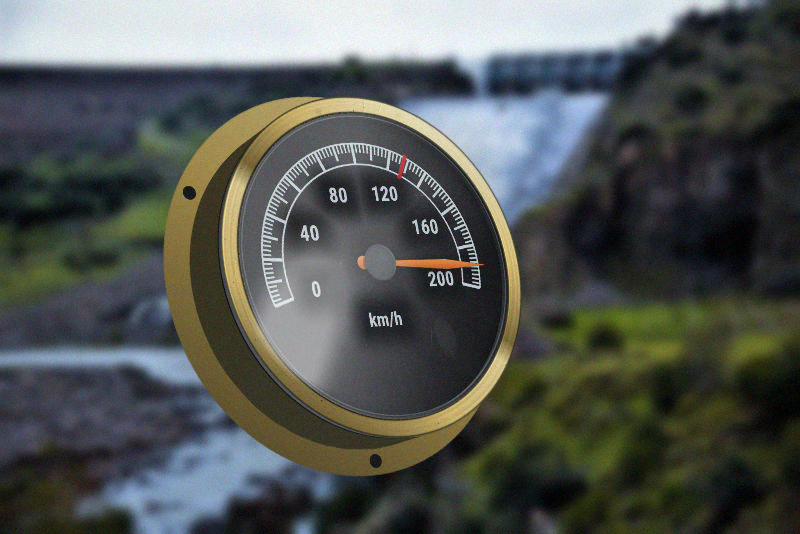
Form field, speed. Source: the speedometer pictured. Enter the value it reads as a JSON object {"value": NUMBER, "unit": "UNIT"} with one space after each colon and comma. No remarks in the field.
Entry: {"value": 190, "unit": "km/h"}
